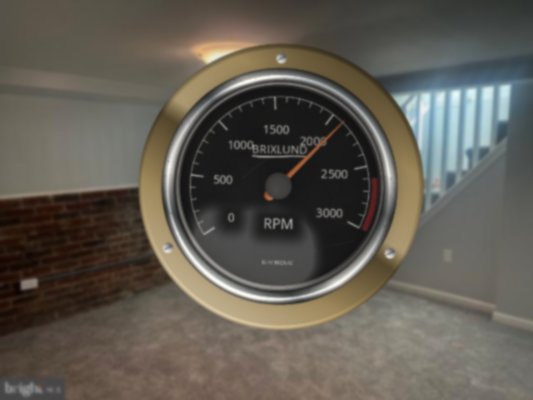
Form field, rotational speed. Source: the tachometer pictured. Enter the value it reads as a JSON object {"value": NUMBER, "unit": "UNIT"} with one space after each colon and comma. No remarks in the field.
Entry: {"value": 2100, "unit": "rpm"}
